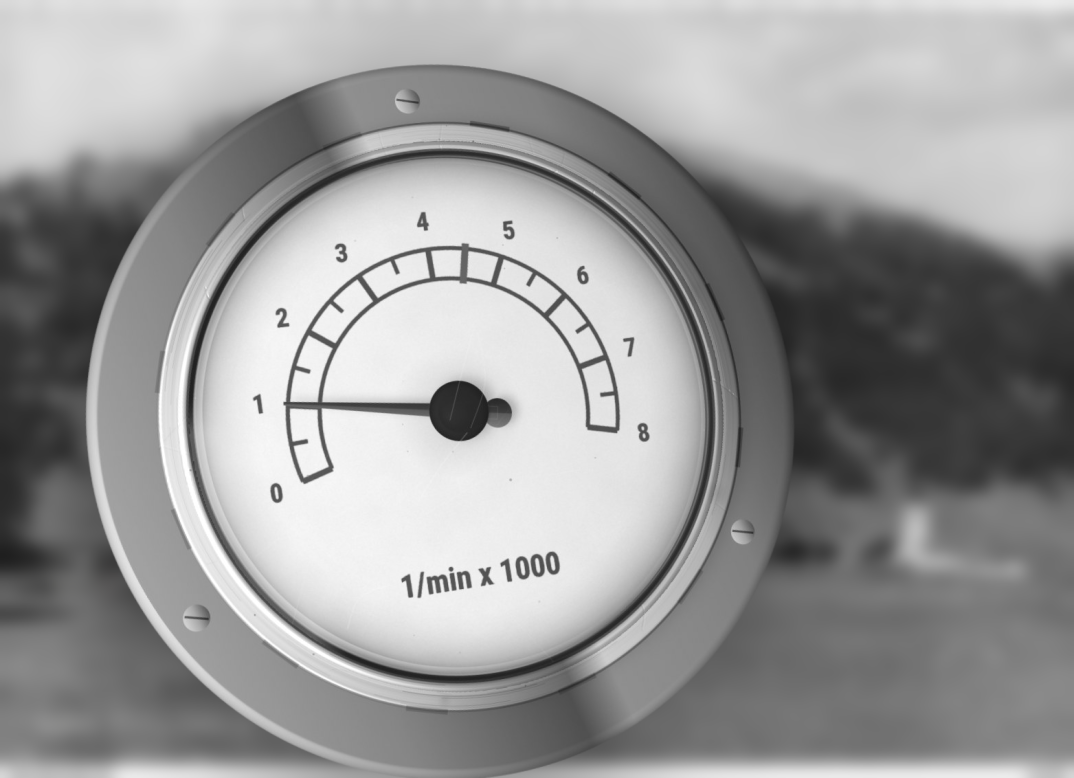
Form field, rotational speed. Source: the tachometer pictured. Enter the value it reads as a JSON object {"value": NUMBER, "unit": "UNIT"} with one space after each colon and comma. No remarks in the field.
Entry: {"value": 1000, "unit": "rpm"}
